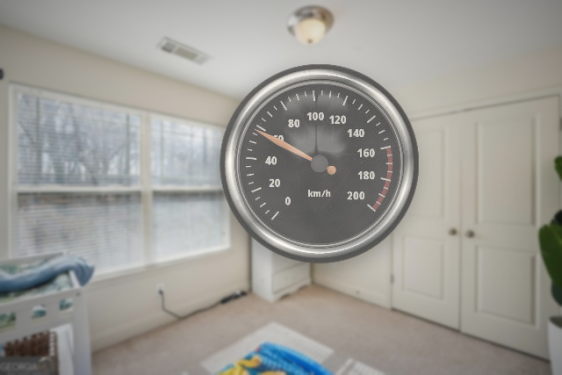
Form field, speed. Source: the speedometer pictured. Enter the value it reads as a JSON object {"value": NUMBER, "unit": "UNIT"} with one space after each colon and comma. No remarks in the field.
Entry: {"value": 57.5, "unit": "km/h"}
